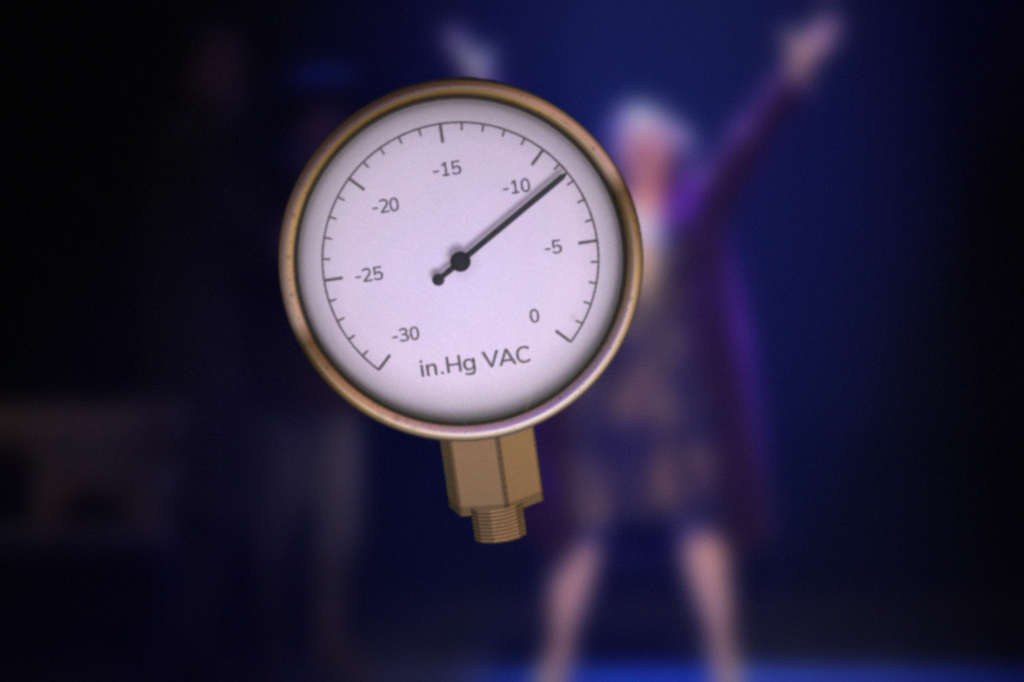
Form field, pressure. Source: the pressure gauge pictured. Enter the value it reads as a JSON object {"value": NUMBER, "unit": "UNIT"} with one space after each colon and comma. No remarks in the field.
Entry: {"value": -8.5, "unit": "inHg"}
